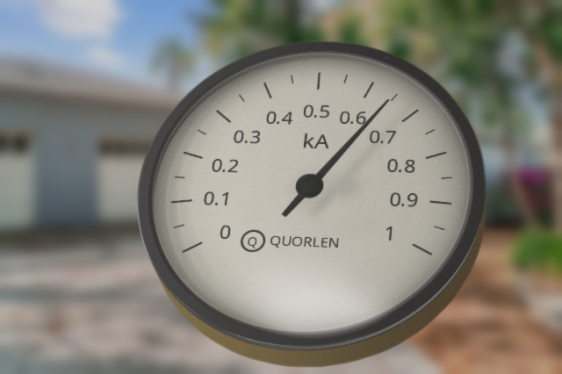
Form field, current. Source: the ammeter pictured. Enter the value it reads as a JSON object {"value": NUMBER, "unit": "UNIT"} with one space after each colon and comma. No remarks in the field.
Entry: {"value": 0.65, "unit": "kA"}
